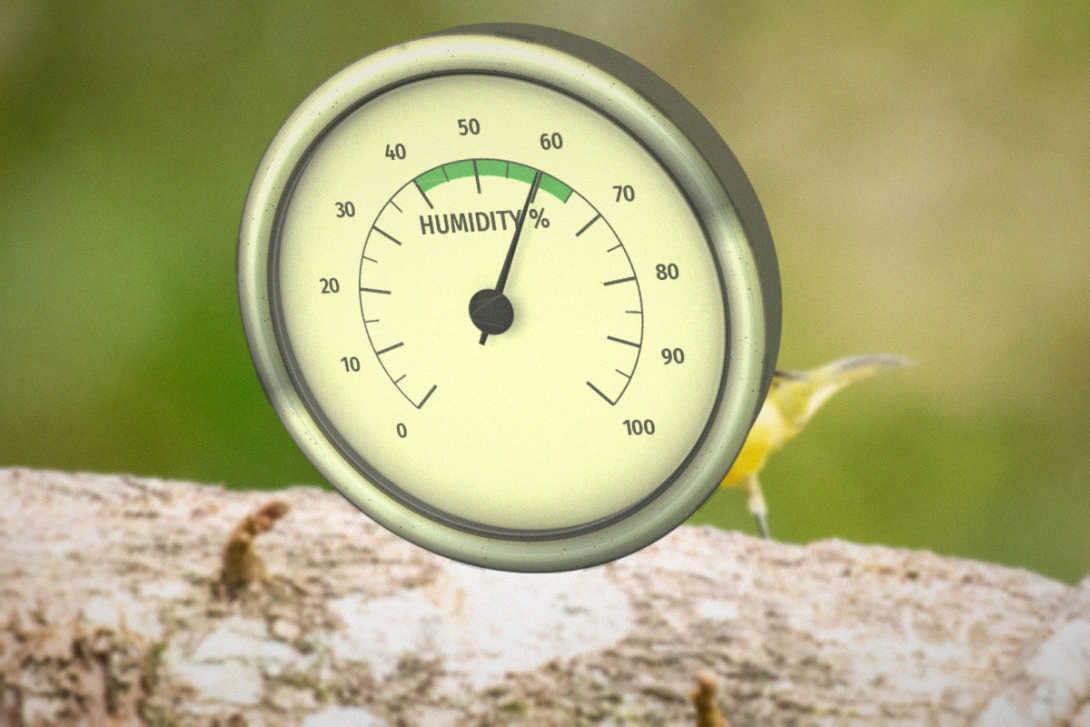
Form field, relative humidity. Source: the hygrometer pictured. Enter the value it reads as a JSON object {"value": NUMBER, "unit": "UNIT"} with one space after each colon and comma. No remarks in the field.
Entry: {"value": 60, "unit": "%"}
